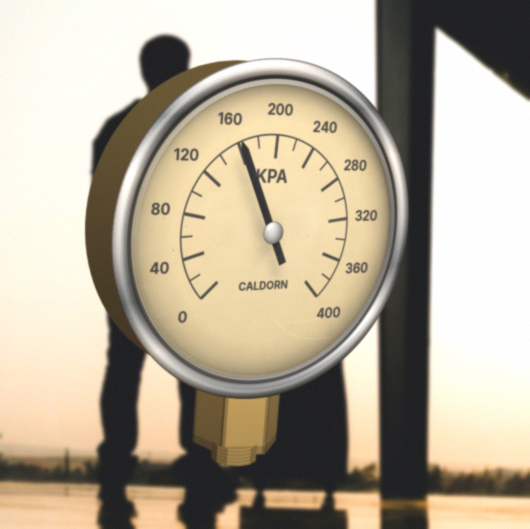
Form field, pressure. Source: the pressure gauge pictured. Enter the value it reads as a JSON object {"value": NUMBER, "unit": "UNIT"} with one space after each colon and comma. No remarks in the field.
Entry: {"value": 160, "unit": "kPa"}
